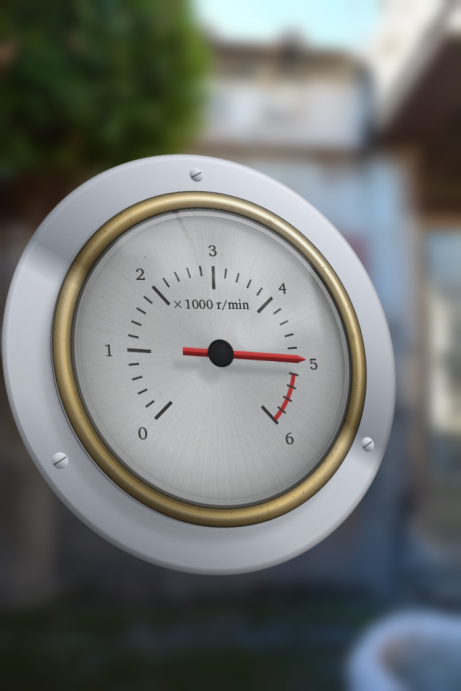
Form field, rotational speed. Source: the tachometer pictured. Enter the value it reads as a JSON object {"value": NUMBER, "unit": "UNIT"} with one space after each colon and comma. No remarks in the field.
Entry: {"value": 5000, "unit": "rpm"}
